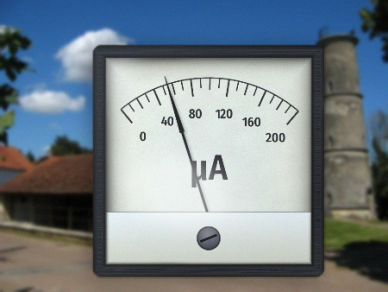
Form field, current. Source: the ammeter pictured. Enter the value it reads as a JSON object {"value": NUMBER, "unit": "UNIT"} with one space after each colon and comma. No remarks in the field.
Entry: {"value": 55, "unit": "µA"}
